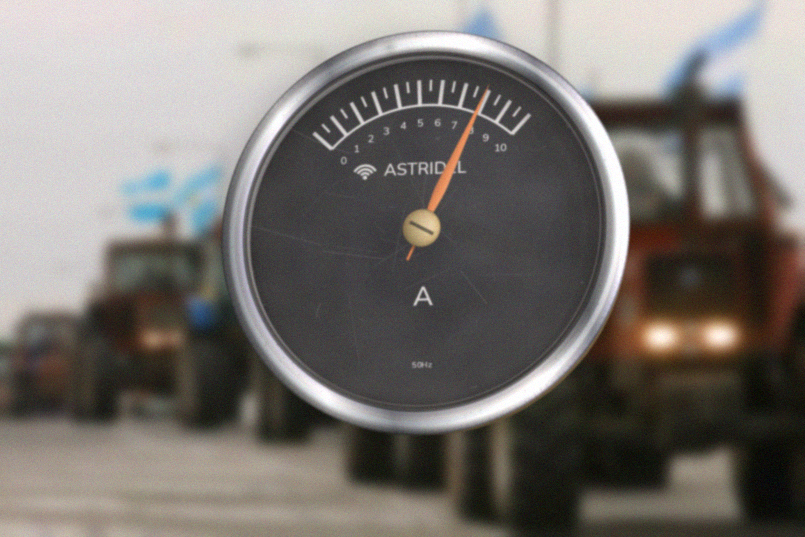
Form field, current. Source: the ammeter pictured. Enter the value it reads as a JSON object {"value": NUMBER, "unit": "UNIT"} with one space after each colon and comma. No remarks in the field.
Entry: {"value": 8, "unit": "A"}
